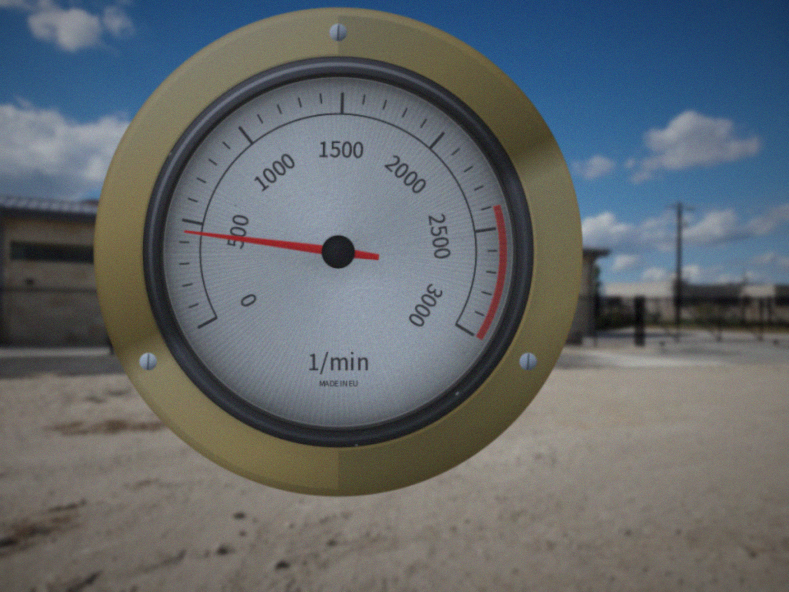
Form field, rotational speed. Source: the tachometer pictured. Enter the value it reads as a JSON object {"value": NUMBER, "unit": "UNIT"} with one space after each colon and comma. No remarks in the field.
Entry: {"value": 450, "unit": "rpm"}
